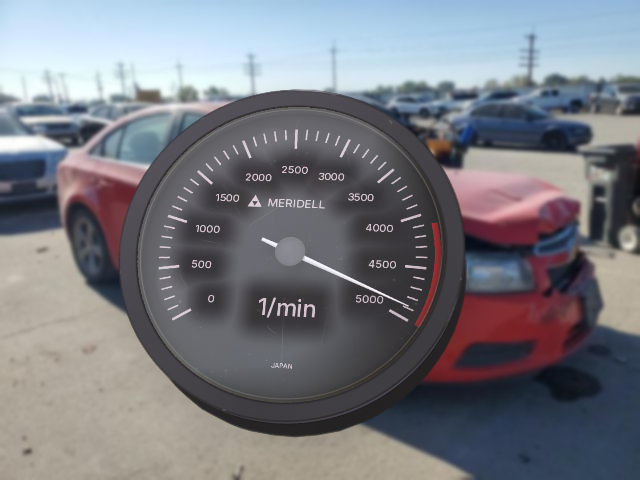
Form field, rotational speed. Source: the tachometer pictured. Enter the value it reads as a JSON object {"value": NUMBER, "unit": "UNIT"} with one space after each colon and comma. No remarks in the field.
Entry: {"value": 4900, "unit": "rpm"}
